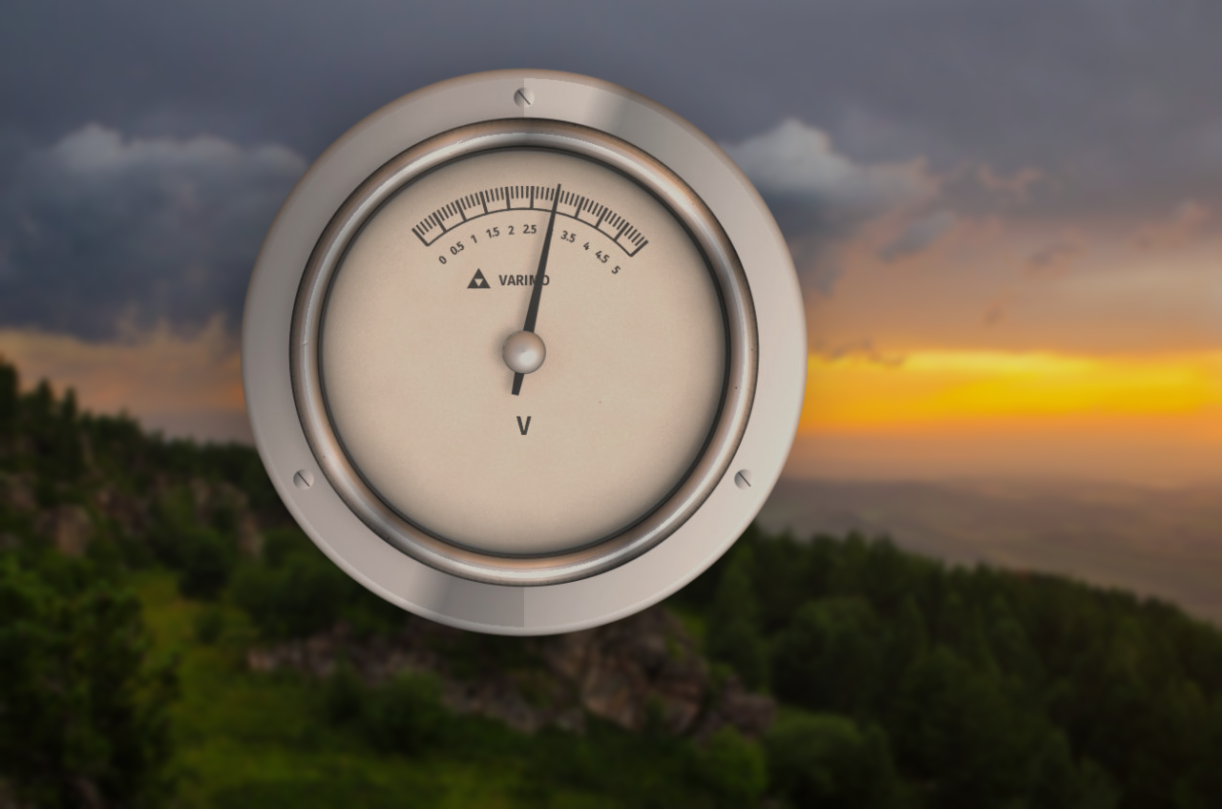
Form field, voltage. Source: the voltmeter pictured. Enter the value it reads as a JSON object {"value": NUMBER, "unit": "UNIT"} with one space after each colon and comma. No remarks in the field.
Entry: {"value": 3, "unit": "V"}
